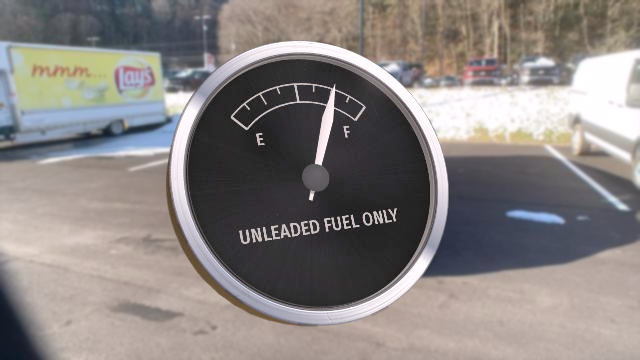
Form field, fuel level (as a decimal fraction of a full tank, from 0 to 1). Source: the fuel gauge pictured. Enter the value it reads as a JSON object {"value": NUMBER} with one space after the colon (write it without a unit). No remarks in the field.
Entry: {"value": 0.75}
